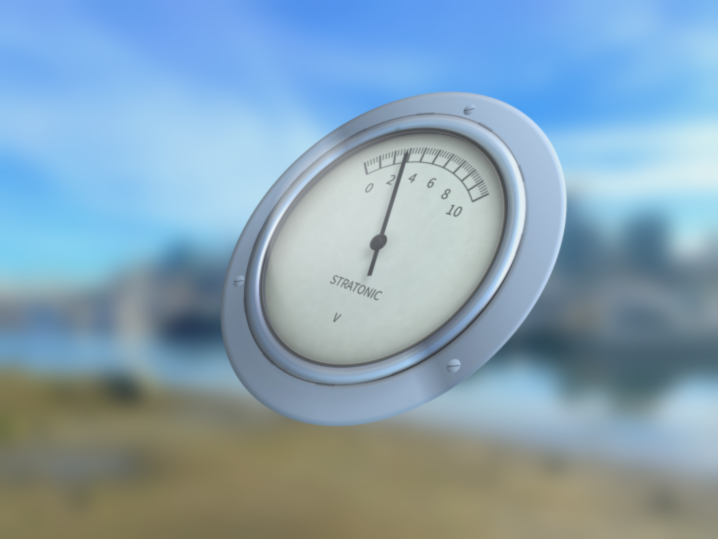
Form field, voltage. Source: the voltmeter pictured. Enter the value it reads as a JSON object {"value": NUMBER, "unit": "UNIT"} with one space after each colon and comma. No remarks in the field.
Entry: {"value": 3, "unit": "V"}
